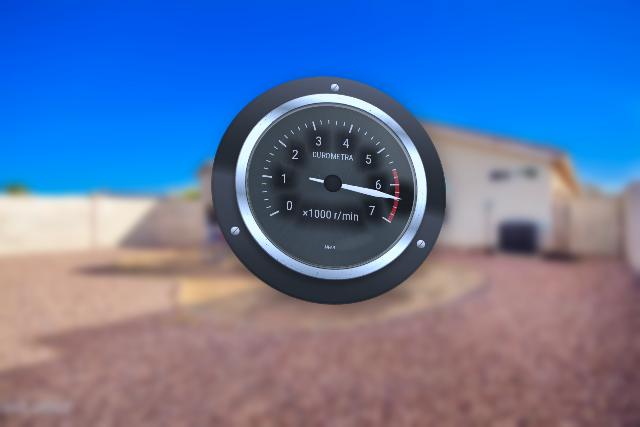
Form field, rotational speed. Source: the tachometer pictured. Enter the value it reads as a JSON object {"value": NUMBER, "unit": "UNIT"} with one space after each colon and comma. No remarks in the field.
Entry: {"value": 6400, "unit": "rpm"}
